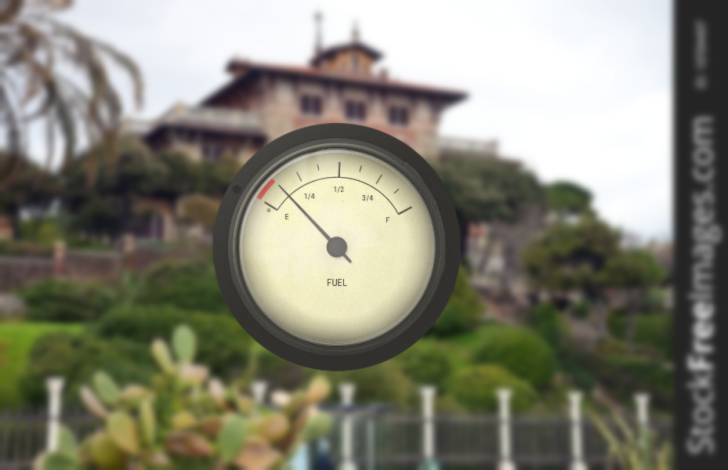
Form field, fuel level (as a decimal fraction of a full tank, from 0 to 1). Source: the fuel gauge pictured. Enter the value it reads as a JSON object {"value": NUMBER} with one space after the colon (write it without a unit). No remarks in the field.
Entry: {"value": 0.125}
